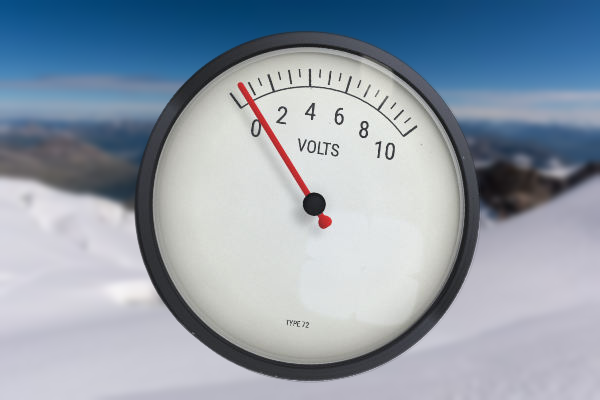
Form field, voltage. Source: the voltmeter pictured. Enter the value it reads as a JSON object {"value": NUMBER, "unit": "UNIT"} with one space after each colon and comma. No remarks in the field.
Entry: {"value": 0.5, "unit": "V"}
